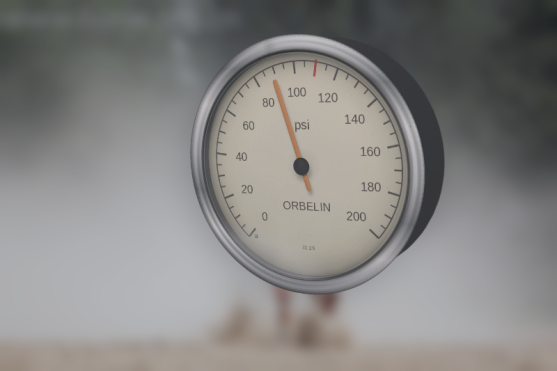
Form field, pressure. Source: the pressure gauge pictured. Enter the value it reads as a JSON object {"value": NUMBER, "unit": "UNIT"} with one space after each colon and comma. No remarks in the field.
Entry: {"value": 90, "unit": "psi"}
